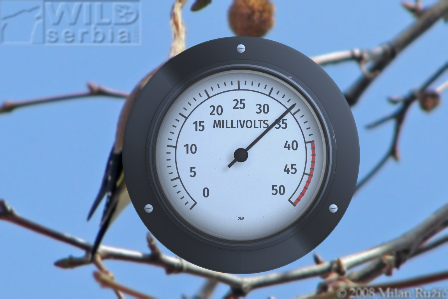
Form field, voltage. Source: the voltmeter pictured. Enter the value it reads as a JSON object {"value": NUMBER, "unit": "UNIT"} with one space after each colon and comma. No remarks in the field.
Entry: {"value": 34, "unit": "mV"}
